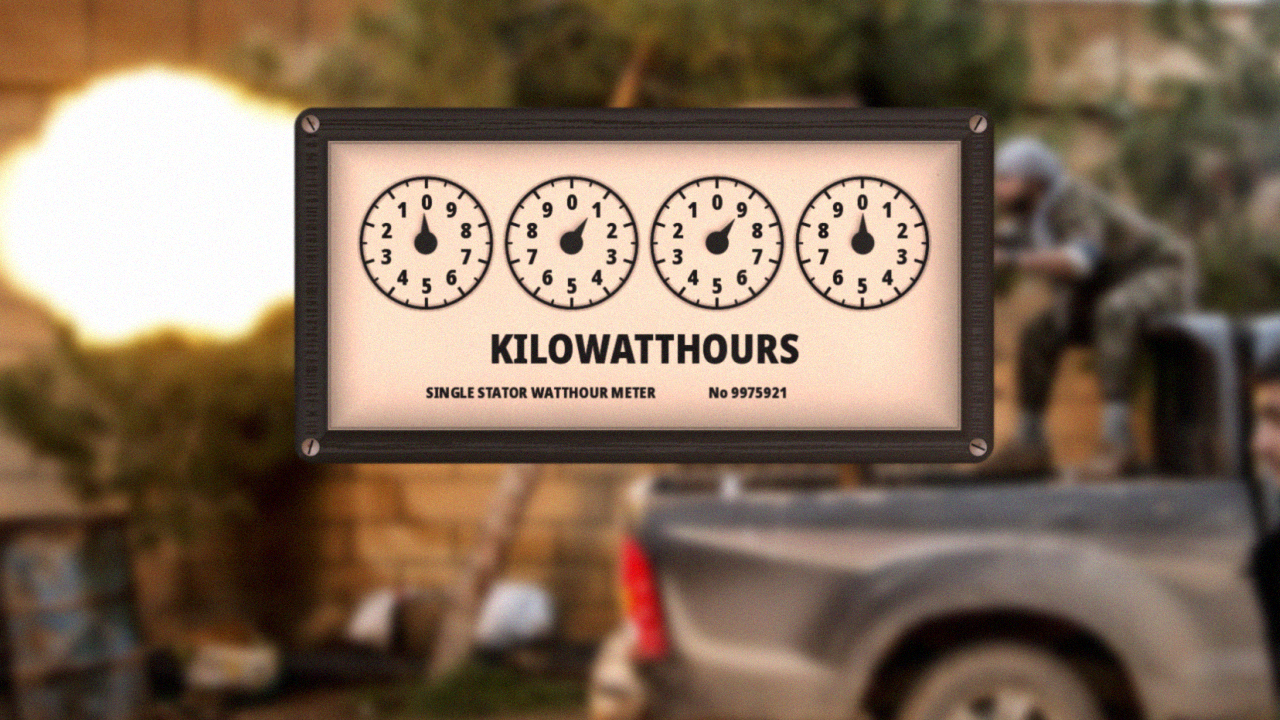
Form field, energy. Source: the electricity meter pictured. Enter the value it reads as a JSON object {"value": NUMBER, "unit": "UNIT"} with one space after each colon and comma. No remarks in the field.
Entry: {"value": 90, "unit": "kWh"}
